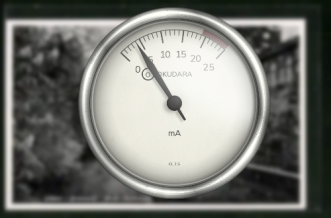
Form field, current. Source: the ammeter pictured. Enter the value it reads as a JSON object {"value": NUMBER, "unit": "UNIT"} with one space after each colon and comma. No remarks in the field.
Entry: {"value": 4, "unit": "mA"}
